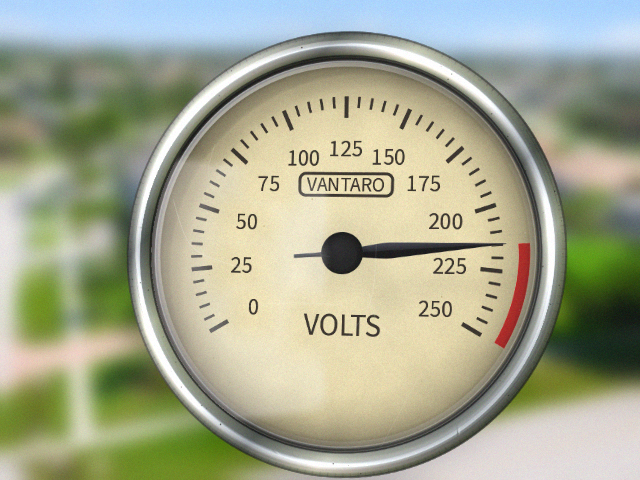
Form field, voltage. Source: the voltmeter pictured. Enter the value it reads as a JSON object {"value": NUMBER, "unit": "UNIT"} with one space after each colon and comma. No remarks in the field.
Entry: {"value": 215, "unit": "V"}
